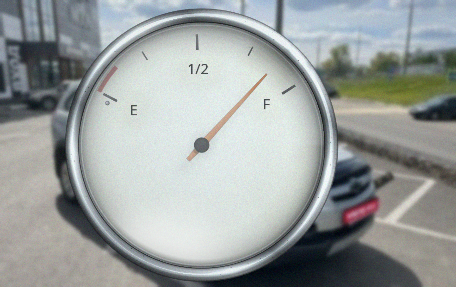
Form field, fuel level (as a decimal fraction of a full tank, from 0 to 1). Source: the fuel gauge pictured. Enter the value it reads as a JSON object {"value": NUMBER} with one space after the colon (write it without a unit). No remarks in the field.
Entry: {"value": 0.875}
